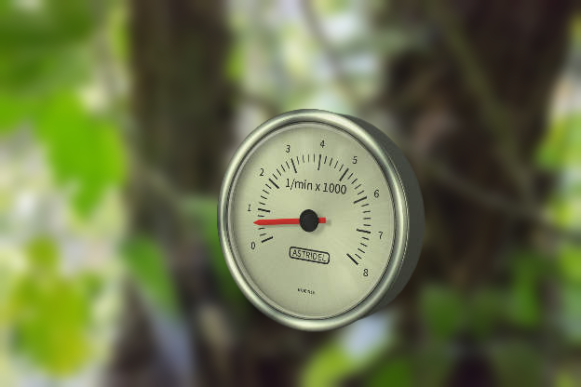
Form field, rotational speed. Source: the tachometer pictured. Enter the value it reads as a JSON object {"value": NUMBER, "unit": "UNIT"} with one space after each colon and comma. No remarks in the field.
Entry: {"value": 600, "unit": "rpm"}
